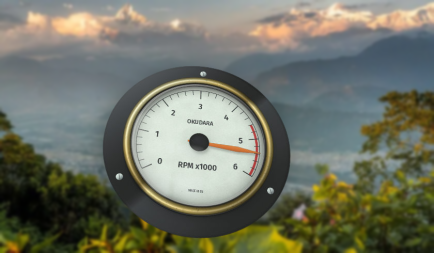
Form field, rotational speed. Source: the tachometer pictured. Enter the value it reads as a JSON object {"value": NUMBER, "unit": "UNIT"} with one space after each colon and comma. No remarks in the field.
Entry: {"value": 5400, "unit": "rpm"}
